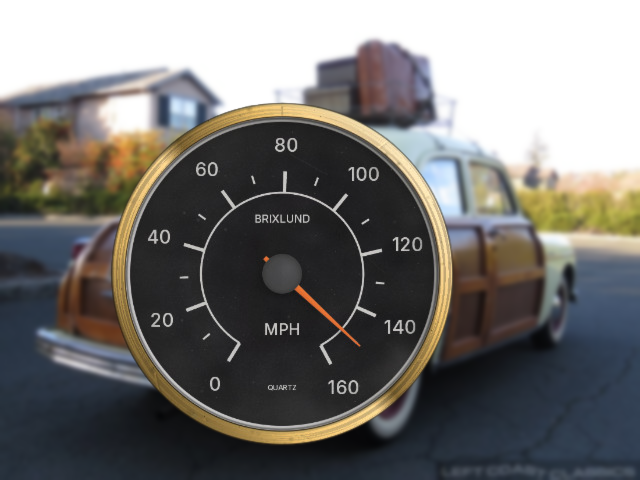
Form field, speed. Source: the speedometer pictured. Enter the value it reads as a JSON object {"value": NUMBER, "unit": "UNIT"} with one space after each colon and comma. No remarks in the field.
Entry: {"value": 150, "unit": "mph"}
